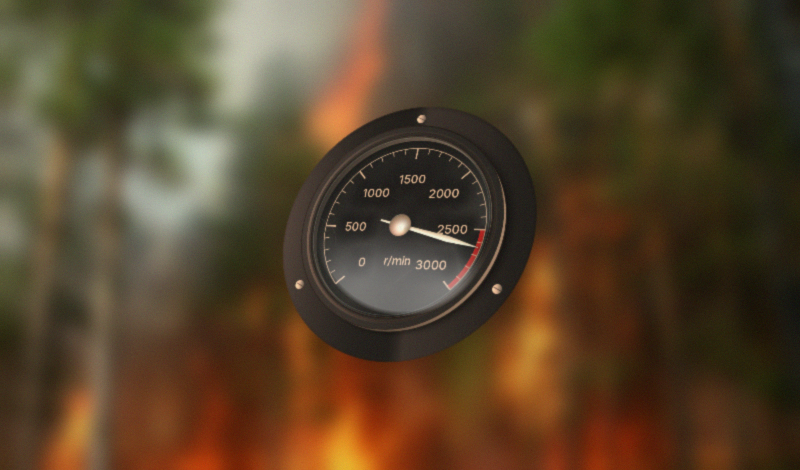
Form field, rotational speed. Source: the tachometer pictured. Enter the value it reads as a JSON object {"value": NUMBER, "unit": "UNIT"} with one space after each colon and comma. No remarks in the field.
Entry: {"value": 2650, "unit": "rpm"}
